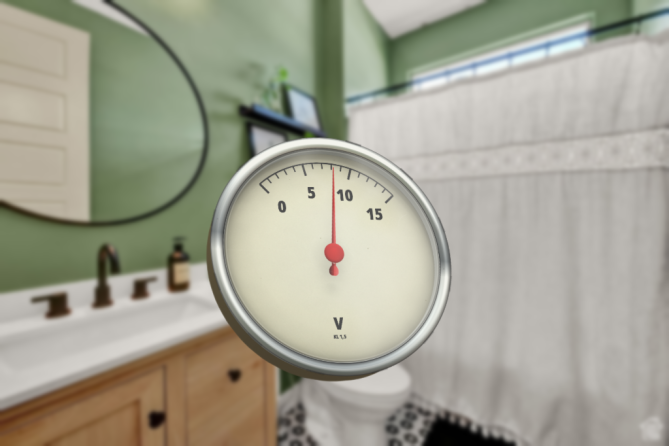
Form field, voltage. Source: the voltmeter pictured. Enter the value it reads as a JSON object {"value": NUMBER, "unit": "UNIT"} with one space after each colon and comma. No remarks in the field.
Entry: {"value": 8, "unit": "V"}
